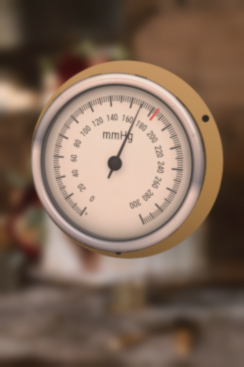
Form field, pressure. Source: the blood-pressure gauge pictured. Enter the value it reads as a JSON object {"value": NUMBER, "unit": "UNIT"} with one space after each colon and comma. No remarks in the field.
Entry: {"value": 170, "unit": "mmHg"}
